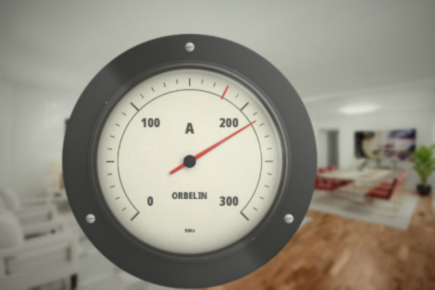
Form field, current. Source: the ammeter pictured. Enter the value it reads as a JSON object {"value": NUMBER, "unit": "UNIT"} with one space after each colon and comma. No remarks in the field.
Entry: {"value": 215, "unit": "A"}
